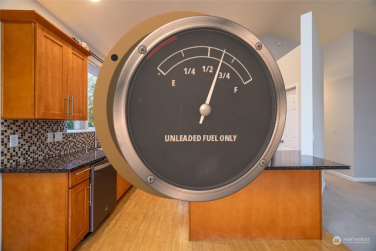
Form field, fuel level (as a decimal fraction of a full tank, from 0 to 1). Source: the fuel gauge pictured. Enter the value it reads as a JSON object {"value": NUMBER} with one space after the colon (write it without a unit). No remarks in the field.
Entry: {"value": 0.625}
